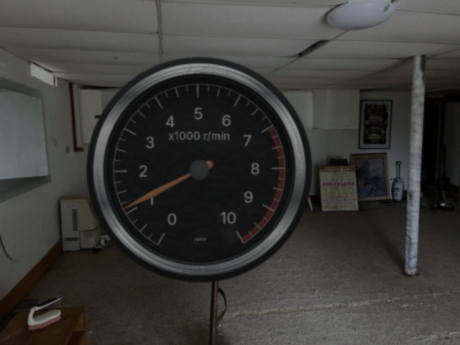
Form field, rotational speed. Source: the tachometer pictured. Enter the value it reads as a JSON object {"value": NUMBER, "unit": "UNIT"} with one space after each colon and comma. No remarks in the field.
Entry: {"value": 1125, "unit": "rpm"}
